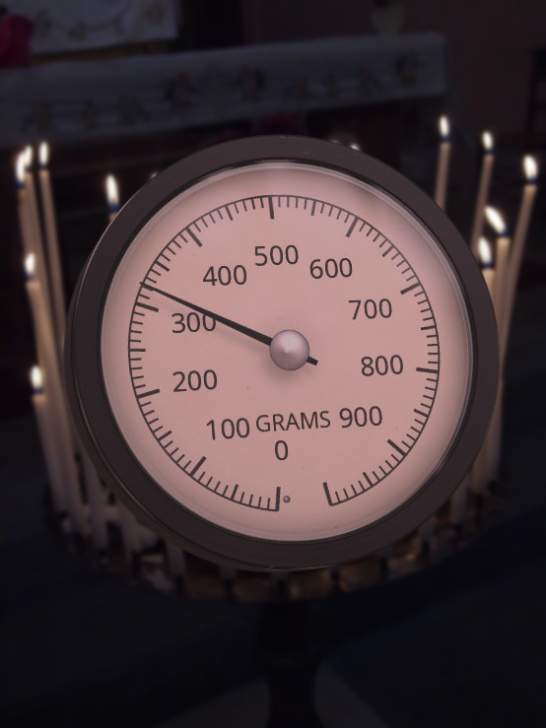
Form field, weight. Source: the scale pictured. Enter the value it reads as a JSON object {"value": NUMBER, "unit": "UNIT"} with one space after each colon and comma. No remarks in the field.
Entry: {"value": 320, "unit": "g"}
